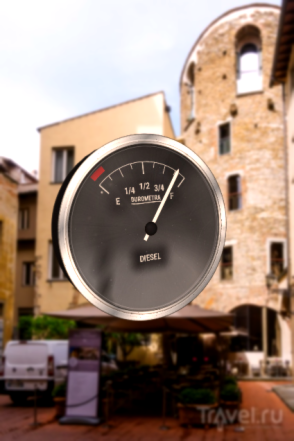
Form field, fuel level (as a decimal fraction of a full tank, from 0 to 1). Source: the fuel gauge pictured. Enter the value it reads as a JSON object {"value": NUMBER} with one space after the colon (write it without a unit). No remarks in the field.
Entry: {"value": 0.875}
